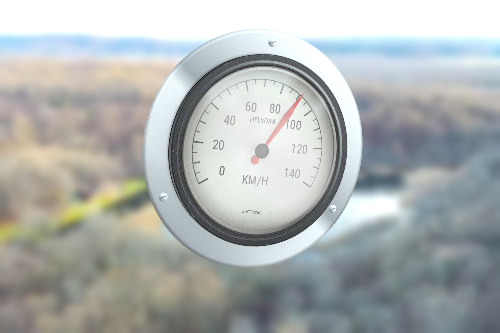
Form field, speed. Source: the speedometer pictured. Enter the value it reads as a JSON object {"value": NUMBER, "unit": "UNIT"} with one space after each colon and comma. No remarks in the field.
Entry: {"value": 90, "unit": "km/h"}
